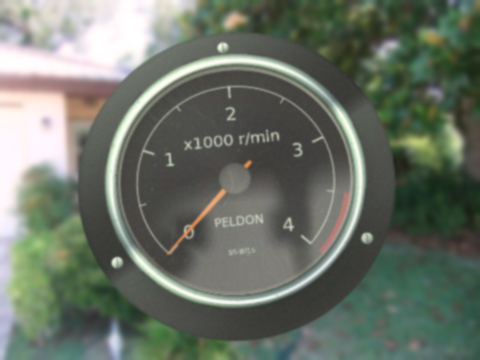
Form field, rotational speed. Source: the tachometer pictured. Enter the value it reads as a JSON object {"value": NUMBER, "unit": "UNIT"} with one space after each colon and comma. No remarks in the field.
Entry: {"value": 0, "unit": "rpm"}
